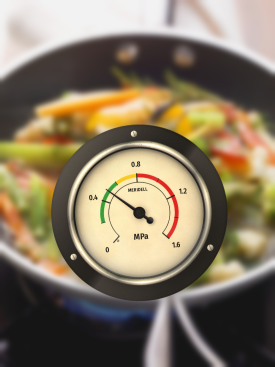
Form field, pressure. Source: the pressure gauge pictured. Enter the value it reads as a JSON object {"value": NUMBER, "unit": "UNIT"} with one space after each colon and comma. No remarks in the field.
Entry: {"value": 0.5, "unit": "MPa"}
